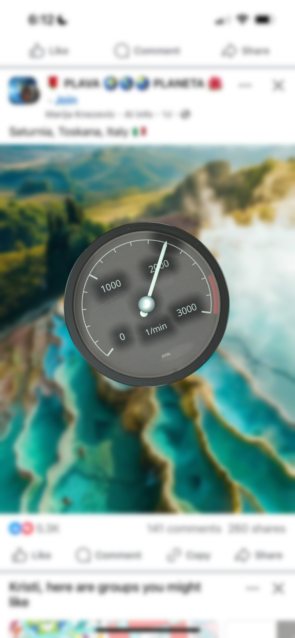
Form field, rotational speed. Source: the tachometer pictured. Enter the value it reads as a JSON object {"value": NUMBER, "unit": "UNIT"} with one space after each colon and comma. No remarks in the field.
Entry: {"value": 2000, "unit": "rpm"}
